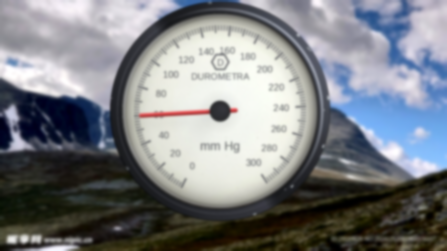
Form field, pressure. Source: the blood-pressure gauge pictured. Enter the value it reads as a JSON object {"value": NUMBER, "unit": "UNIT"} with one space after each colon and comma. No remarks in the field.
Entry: {"value": 60, "unit": "mmHg"}
